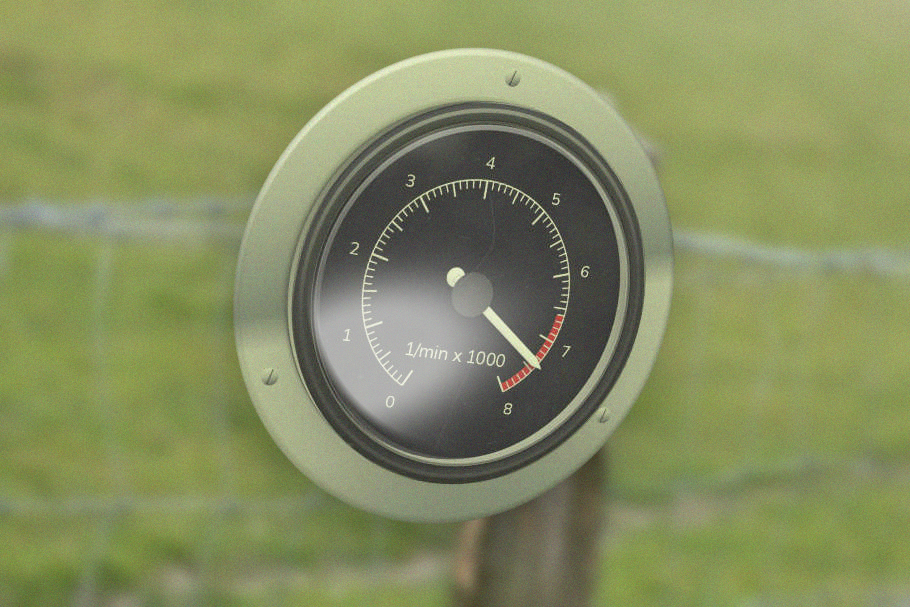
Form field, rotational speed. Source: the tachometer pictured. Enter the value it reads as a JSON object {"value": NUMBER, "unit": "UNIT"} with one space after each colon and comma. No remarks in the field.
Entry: {"value": 7400, "unit": "rpm"}
